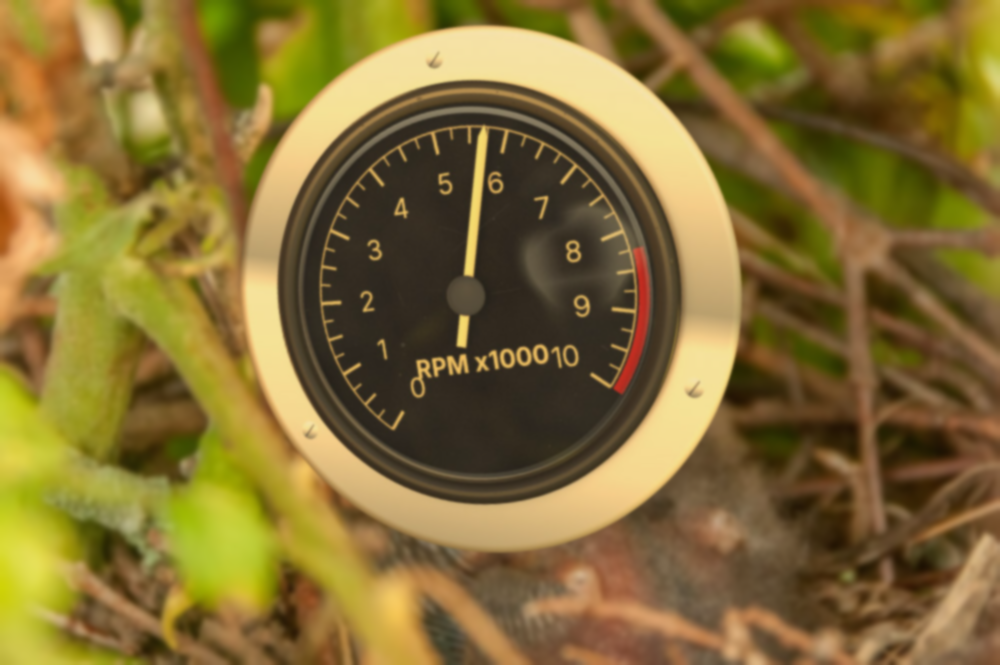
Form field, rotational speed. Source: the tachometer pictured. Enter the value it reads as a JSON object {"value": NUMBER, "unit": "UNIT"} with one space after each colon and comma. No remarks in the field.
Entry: {"value": 5750, "unit": "rpm"}
